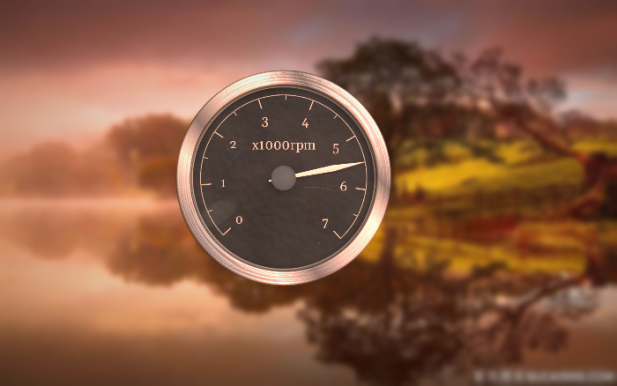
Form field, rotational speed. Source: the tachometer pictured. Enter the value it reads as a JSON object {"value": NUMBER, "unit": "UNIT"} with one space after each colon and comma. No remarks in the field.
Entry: {"value": 5500, "unit": "rpm"}
